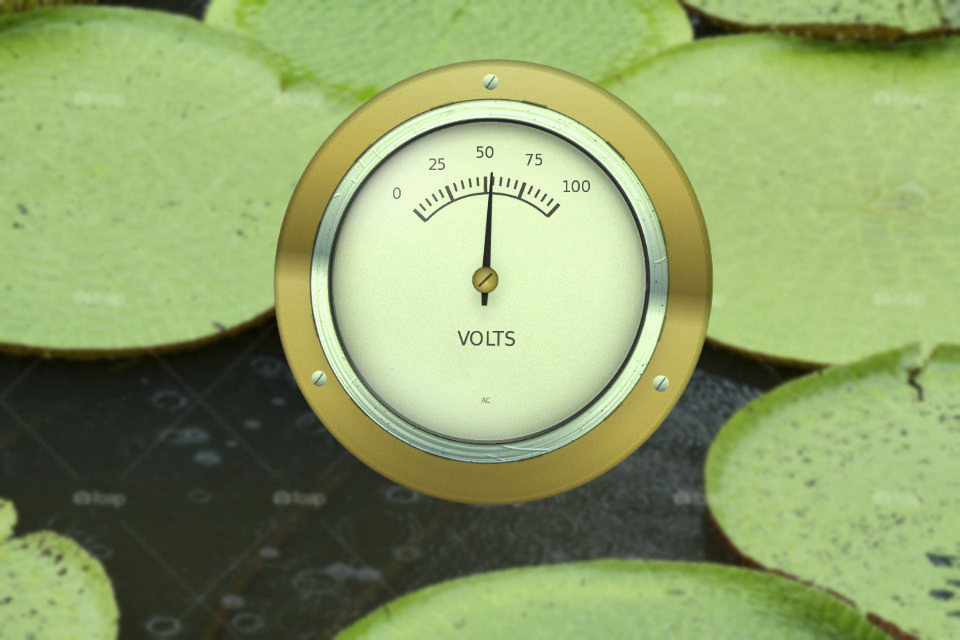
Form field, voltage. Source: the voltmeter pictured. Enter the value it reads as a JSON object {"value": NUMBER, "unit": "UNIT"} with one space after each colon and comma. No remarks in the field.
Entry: {"value": 55, "unit": "V"}
